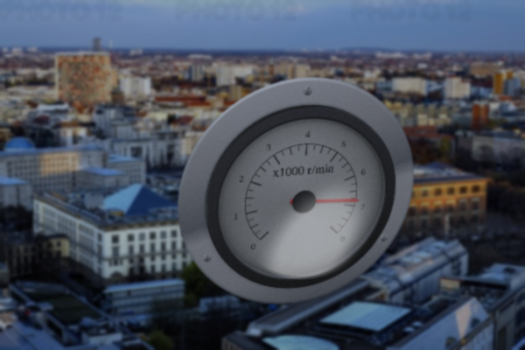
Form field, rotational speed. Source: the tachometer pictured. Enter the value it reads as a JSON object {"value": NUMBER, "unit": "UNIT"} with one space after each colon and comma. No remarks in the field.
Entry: {"value": 6750, "unit": "rpm"}
